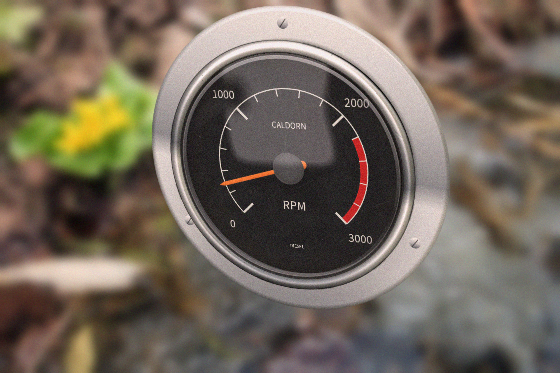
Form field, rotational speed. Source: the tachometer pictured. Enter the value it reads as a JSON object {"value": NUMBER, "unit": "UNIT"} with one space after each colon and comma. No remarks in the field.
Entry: {"value": 300, "unit": "rpm"}
